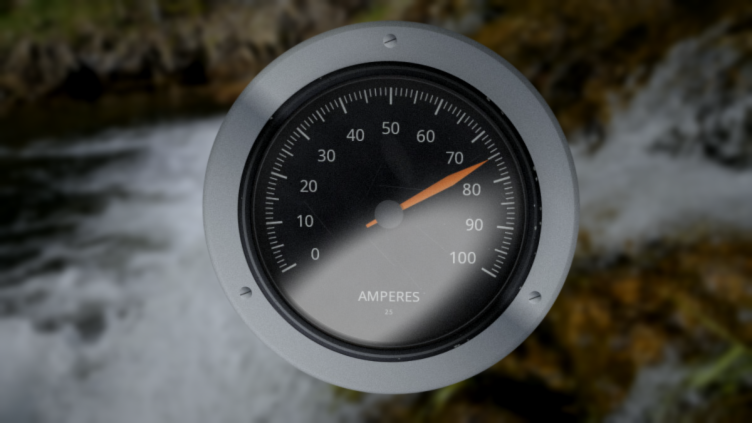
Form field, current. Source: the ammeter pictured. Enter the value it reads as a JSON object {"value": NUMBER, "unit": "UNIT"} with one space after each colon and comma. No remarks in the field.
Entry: {"value": 75, "unit": "A"}
